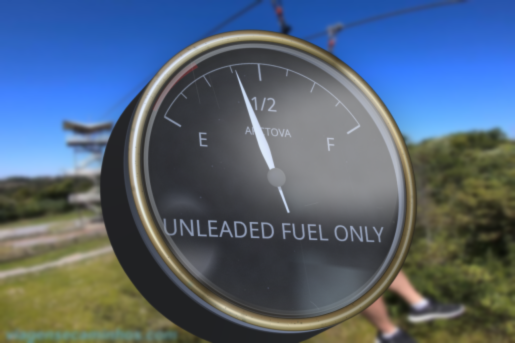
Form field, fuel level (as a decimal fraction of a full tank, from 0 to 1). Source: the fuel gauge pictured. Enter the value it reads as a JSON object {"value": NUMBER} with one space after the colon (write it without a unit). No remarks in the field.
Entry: {"value": 0.375}
